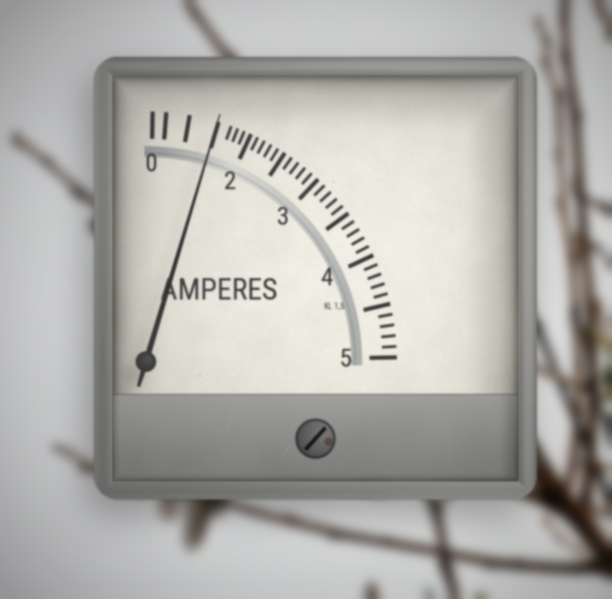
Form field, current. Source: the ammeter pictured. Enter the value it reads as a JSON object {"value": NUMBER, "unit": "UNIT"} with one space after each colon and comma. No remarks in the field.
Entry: {"value": 1.5, "unit": "A"}
